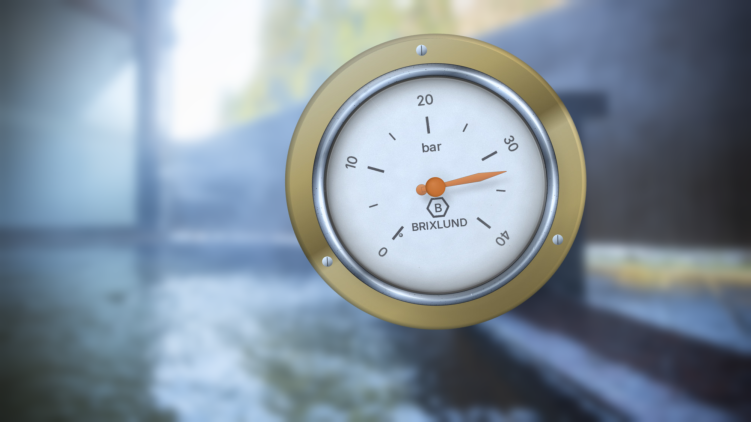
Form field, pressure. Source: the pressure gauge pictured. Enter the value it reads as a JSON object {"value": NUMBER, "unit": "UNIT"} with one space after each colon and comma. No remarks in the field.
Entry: {"value": 32.5, "unit": "bar"}
